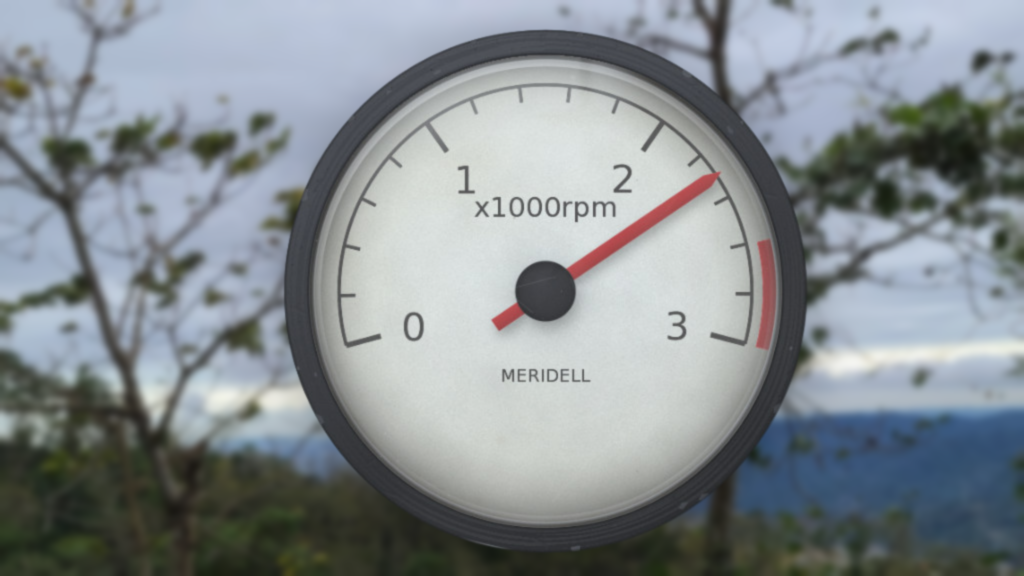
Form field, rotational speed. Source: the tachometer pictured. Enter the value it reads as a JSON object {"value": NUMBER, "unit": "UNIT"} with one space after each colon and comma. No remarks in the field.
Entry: {"value": 2300, "unit": "rpm"}
